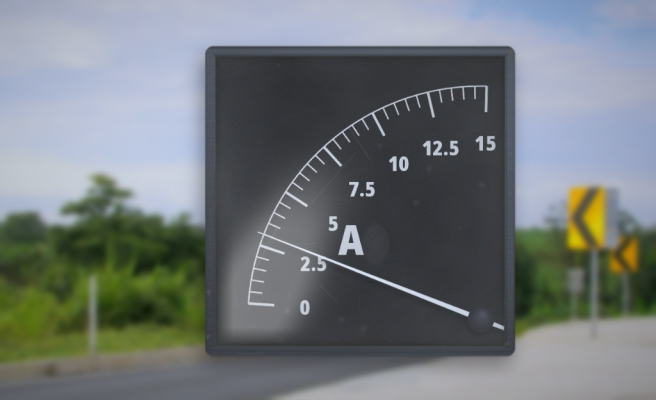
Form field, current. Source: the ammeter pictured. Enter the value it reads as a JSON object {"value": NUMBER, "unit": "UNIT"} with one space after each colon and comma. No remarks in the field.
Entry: {"value": 3, "unit": "A"}
